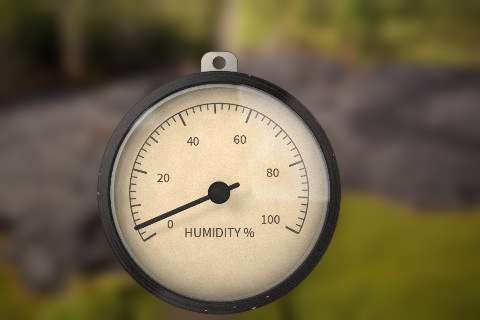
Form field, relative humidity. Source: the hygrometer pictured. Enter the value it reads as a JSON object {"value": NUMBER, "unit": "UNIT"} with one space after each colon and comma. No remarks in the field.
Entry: {"value": 4, "unit": "%"}
